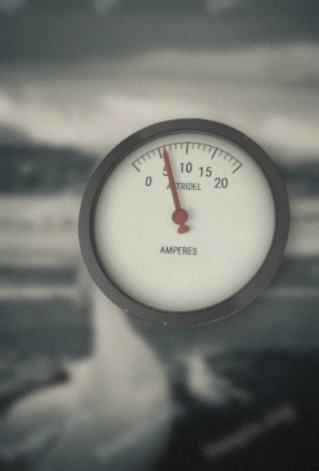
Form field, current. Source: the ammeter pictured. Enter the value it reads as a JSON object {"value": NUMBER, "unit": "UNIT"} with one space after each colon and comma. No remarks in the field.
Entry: {"value": 6, "unit": "A"}
